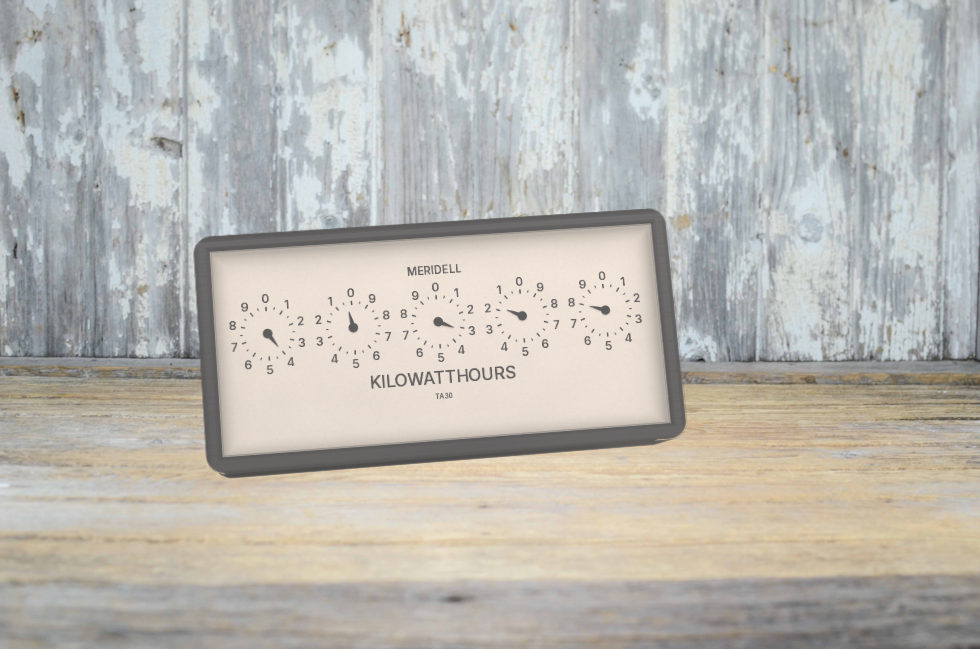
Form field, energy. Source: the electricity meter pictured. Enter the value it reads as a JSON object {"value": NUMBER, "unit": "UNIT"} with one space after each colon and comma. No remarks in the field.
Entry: {"value": 40318, "unit": "kWh"}
